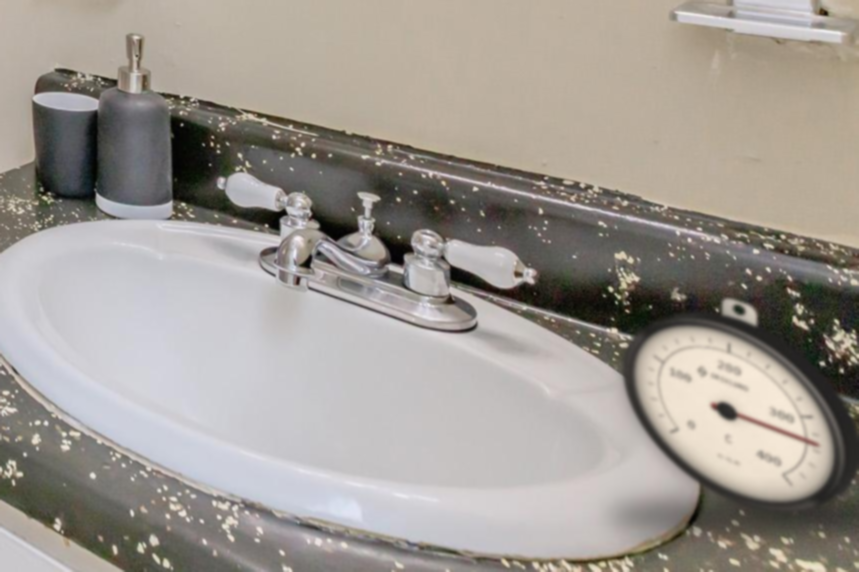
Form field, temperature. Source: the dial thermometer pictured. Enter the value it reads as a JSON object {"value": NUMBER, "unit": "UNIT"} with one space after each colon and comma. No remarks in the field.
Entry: {"value": 330, "unit": "°C"}
